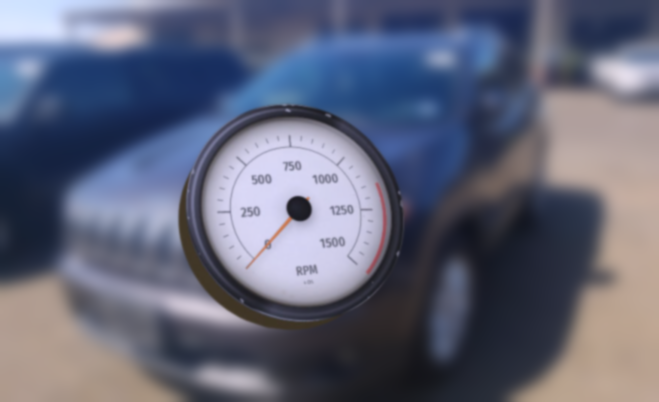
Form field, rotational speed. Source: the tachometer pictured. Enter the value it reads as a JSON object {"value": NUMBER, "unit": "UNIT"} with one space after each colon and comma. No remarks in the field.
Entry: {"value": 0, "unit": "rpm"}
